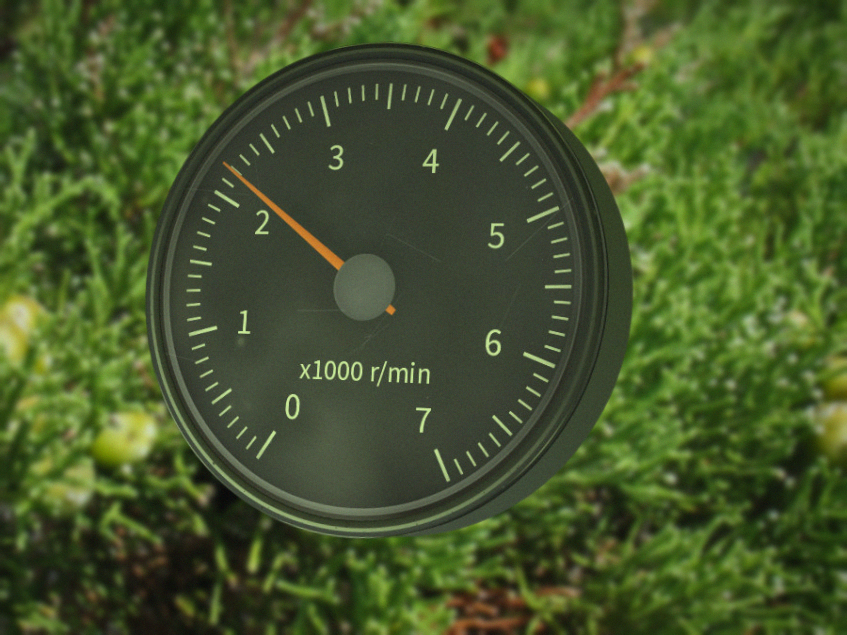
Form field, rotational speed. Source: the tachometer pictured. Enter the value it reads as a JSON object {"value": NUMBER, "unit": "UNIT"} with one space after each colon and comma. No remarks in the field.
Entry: {"value": 2200, "unit": "rpm"}
